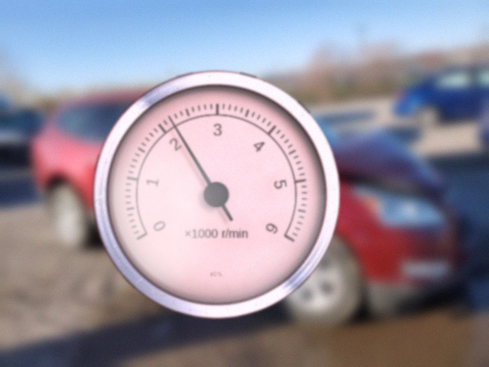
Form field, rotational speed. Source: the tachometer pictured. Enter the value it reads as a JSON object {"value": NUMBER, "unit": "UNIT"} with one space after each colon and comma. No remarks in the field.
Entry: {"value": 2200, "unit": "rpm"}
